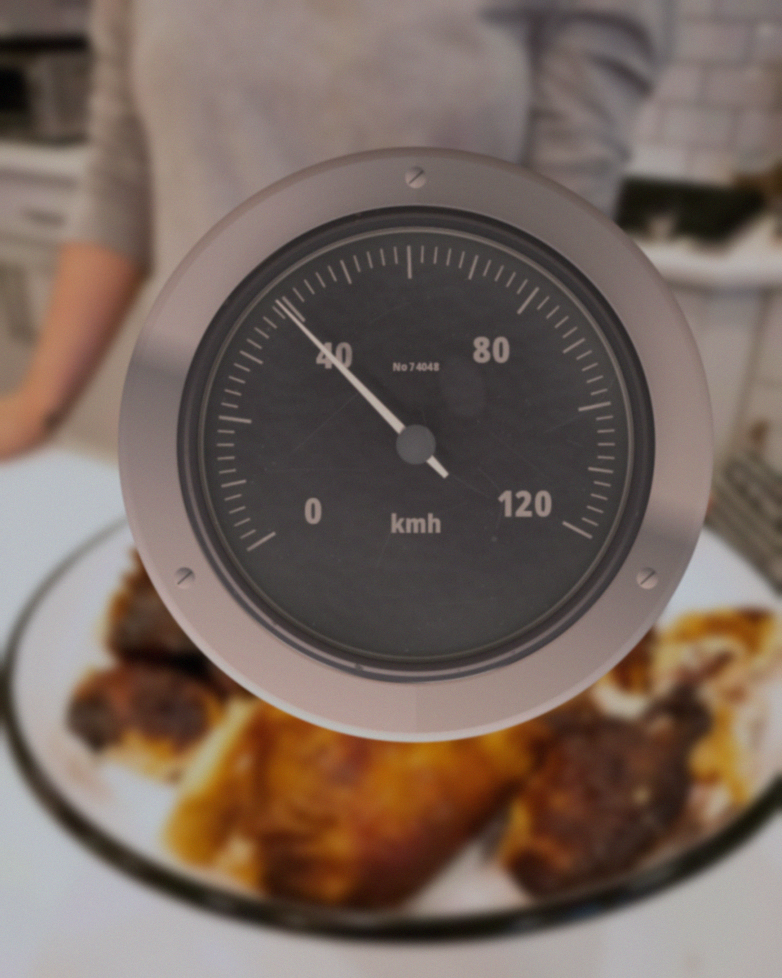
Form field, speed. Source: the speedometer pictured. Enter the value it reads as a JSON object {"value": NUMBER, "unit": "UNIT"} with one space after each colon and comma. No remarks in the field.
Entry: {"value": 39, "unit": "km/h"}
